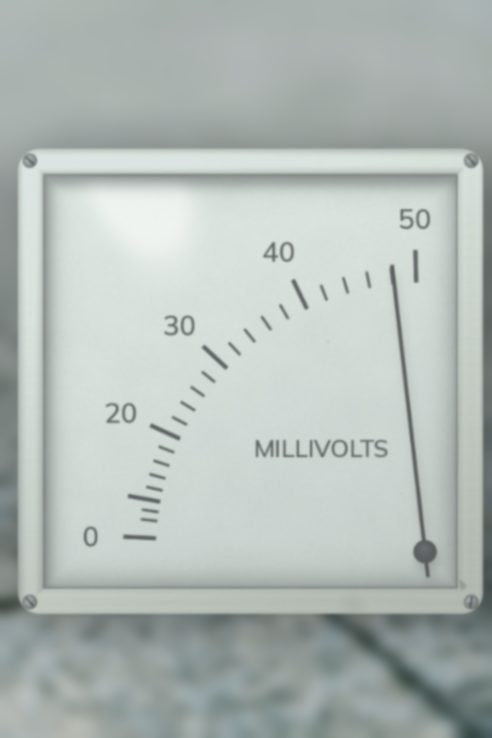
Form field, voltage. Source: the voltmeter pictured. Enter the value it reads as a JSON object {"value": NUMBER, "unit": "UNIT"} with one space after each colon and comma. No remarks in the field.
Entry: {"value": 48, "unit": "mV"}
